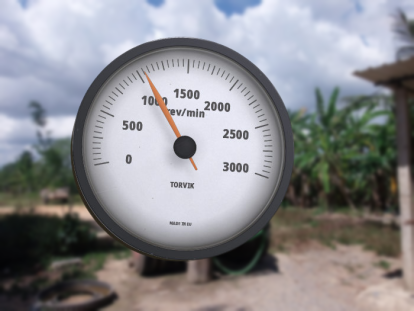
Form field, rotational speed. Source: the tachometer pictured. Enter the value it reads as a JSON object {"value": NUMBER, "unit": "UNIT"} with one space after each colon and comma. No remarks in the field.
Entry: {"value": 1050, "unit": "rpm"}
